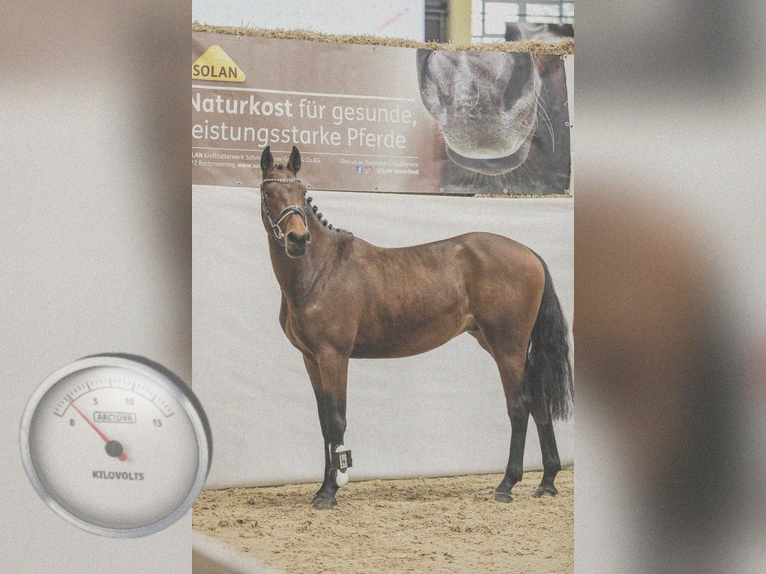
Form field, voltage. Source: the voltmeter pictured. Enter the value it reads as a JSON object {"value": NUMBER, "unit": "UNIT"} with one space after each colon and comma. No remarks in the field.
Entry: {"value": 2.5, "unit": "kV"}
